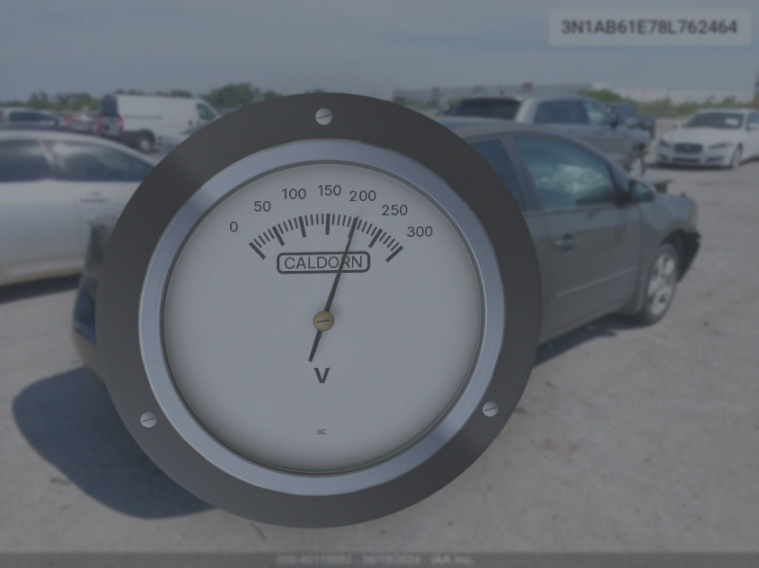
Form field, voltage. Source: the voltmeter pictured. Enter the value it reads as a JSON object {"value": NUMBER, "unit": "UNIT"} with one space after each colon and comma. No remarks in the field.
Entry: {"value": 200, "unit": "V"}
